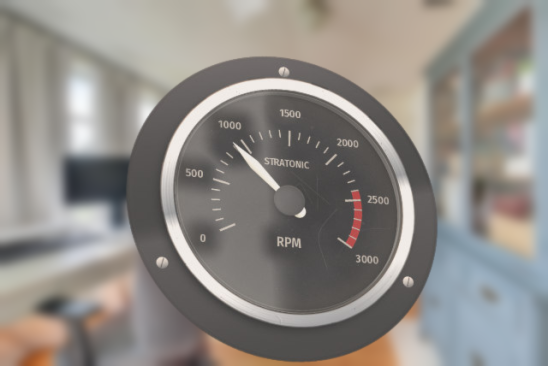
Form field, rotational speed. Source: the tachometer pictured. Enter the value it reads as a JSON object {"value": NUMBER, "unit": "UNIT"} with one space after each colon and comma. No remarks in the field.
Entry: {"value": 900, "unit": "rpm"}
